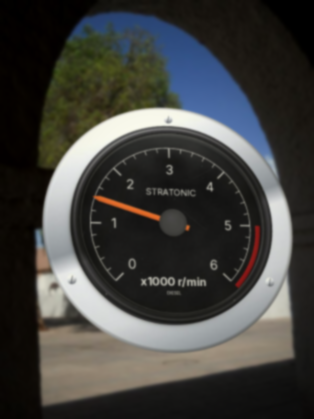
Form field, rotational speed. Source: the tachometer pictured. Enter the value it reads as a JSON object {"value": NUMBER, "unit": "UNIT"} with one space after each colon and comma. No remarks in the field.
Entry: {"value": 1400, "unit": "rpm"}
